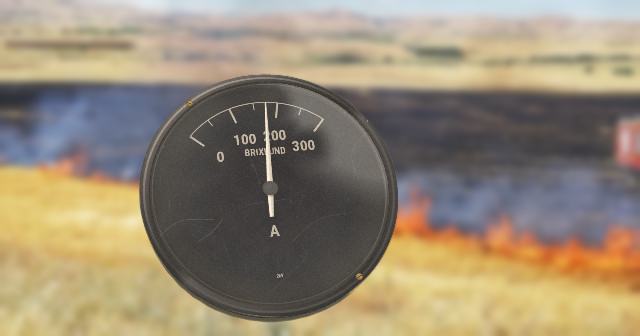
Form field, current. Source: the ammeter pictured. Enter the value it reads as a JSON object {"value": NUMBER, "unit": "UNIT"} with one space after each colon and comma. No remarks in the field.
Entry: {"value": 175, "unit": "A"}
